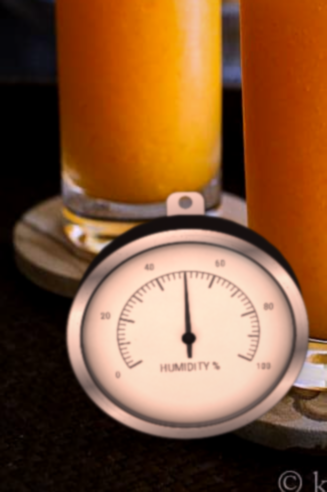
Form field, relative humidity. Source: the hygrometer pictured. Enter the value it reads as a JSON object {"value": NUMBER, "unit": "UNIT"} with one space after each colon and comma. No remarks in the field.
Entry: {"value": 50, "unit": "%"}
